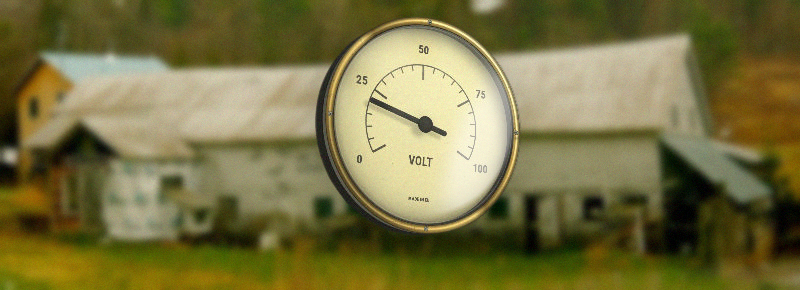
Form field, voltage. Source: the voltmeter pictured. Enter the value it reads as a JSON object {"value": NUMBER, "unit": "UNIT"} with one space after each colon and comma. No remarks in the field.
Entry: {"value": 20, "unit": "V"}
